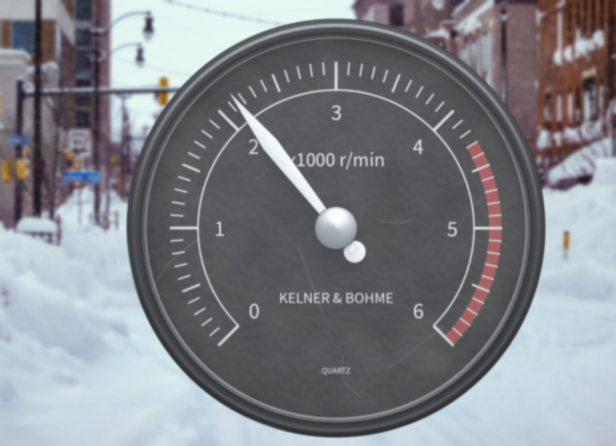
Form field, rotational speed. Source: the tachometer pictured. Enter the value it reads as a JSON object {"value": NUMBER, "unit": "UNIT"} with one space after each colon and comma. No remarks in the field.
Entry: {"value": 2150, "unit": "rpm"}
